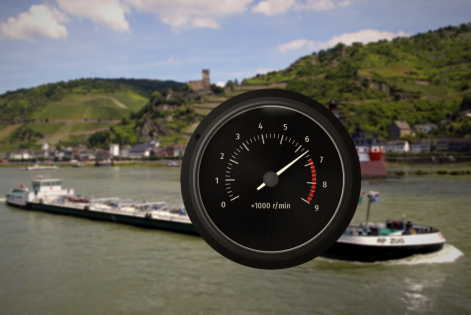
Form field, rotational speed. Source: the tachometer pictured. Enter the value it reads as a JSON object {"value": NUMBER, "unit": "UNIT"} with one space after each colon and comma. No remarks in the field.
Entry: {"value": 6400, "unit": "rpm"}
